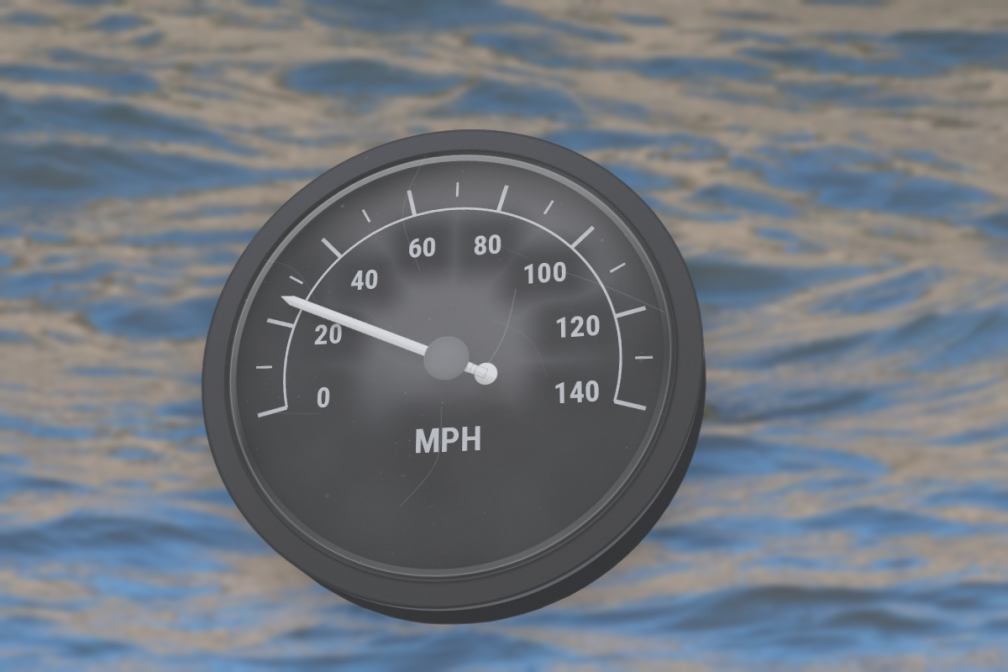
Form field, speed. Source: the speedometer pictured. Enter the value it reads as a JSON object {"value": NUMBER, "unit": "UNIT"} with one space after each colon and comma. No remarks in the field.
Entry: {"value": 25, "unit": "mph"}
